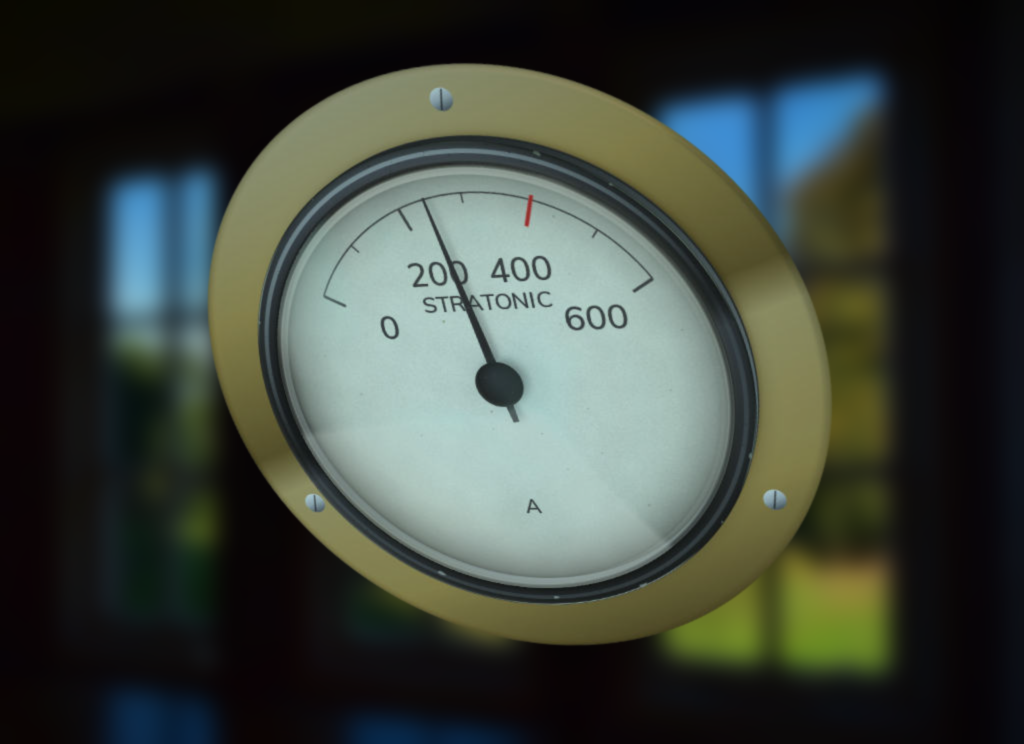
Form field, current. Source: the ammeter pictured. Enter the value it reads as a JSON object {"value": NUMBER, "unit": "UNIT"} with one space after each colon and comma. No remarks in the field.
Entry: {"value": 250, "unit": "A"}
